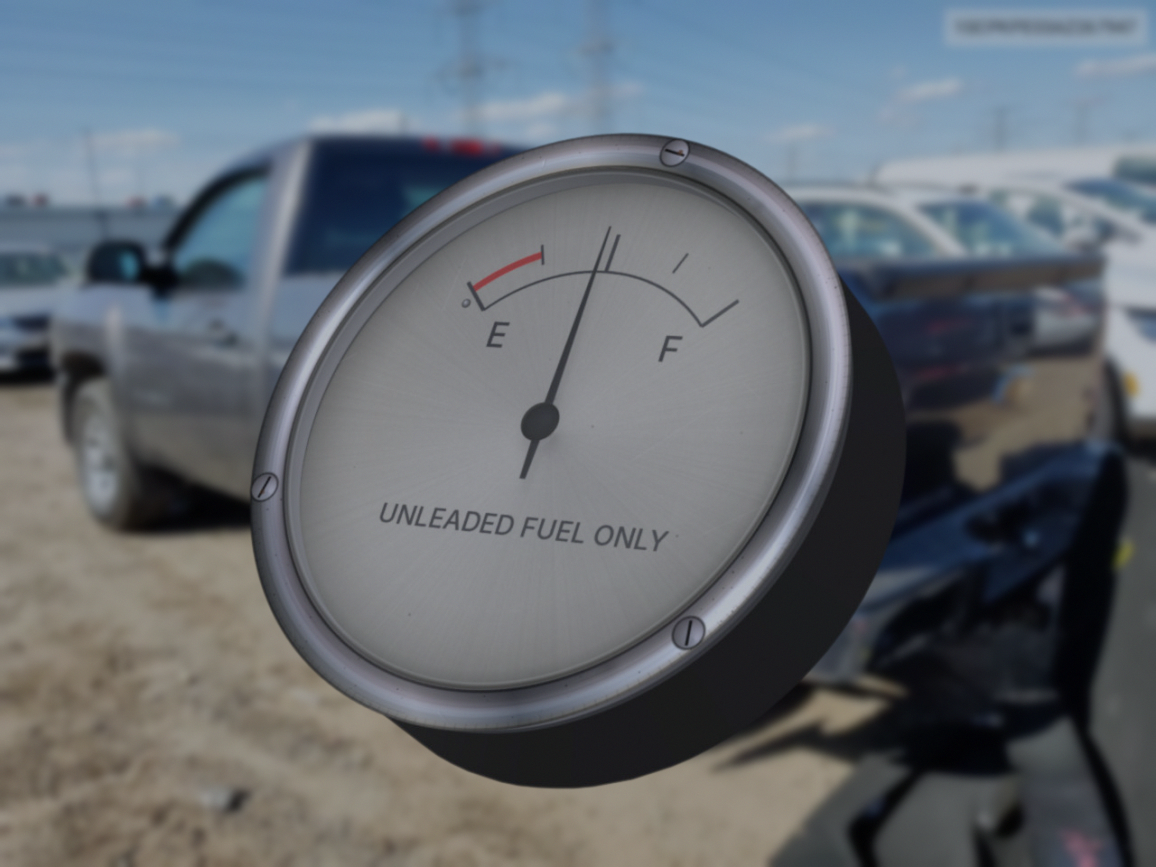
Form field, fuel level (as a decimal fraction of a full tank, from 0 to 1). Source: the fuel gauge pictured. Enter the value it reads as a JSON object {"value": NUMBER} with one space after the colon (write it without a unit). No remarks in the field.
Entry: {"value": 0.5}
